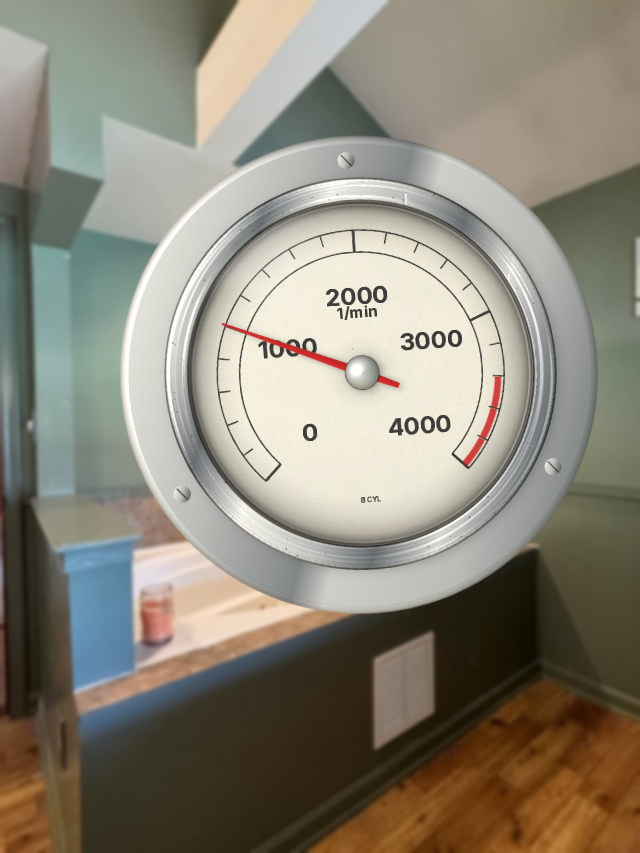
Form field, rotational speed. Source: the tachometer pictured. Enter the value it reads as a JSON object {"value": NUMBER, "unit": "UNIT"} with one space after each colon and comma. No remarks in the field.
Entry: {"value": 1000, "unit": "rpm"}
